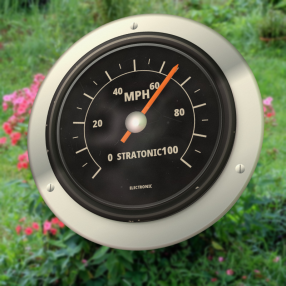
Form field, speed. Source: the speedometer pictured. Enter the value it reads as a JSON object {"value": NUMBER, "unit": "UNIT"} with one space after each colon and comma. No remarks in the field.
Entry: {"value": 65, "unit": "mph"}
